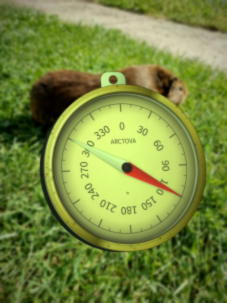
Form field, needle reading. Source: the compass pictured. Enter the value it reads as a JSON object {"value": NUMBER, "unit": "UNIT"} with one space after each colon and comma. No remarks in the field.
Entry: {"value": 120, "unit": "°"}
